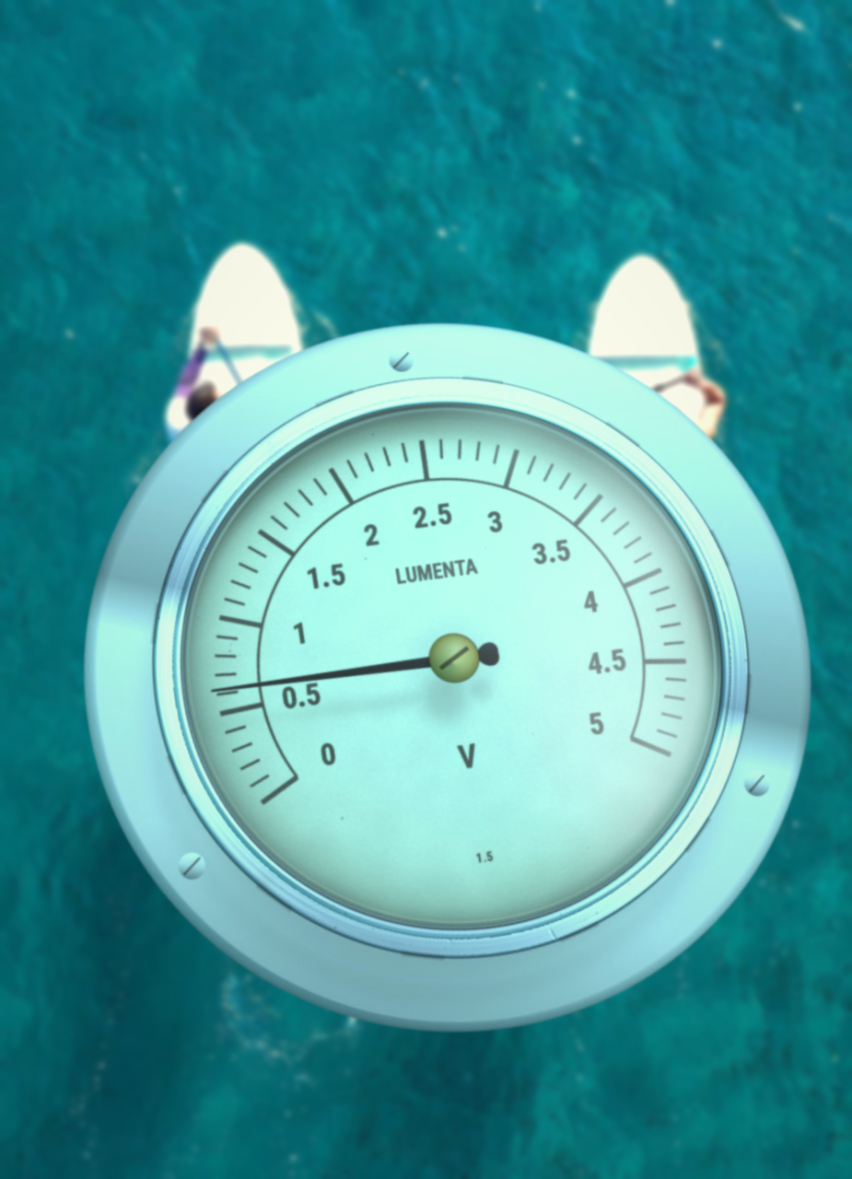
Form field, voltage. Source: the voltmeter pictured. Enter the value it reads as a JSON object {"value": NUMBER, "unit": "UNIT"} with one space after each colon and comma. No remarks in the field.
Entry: {"value": 0.6, "unit": "V"}
